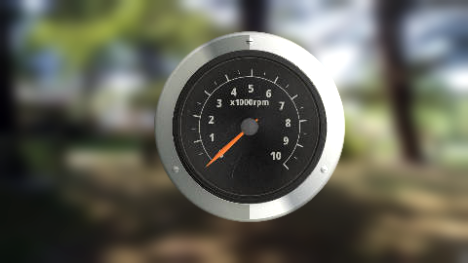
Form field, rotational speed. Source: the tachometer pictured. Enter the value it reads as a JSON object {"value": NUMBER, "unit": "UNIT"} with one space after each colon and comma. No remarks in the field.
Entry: {"value": 0, "unit": "rpm"}
